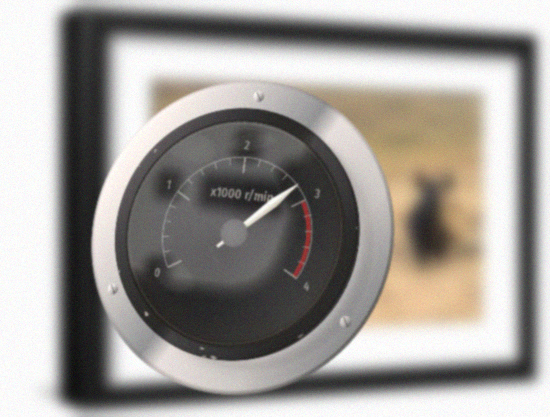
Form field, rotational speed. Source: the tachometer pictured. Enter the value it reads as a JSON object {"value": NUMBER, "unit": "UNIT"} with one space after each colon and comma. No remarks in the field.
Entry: {"value": 2800, "unit": "rpm"}
